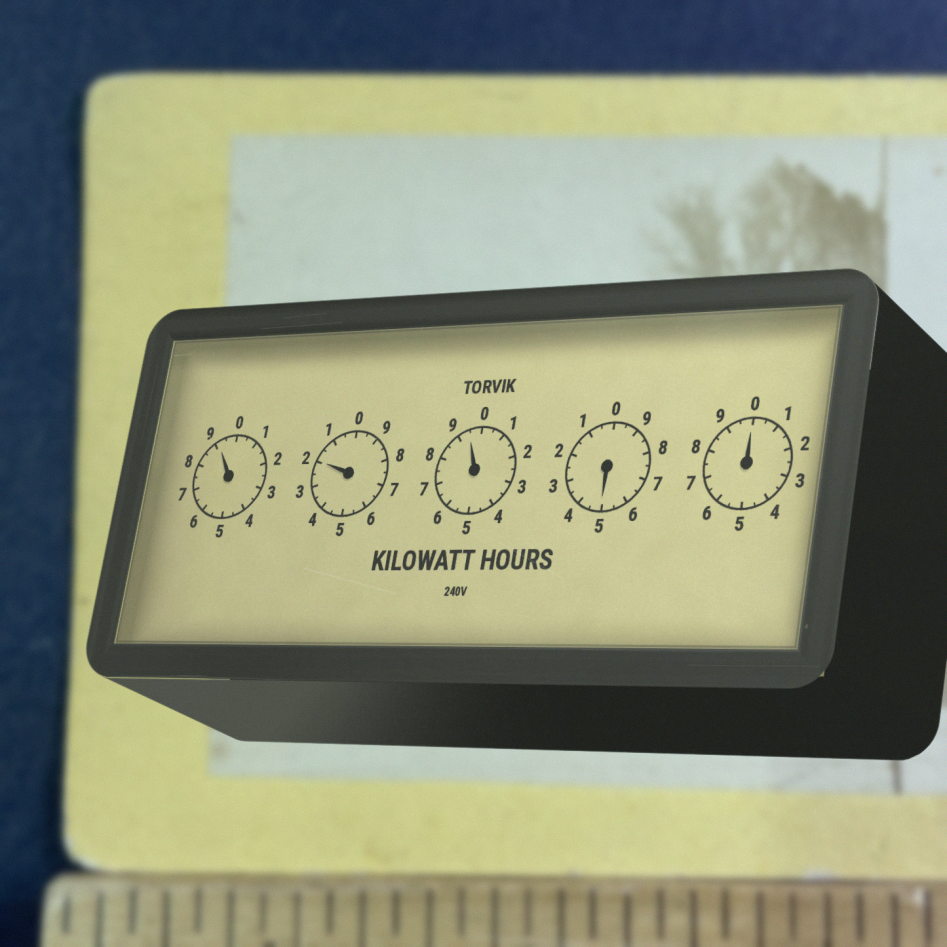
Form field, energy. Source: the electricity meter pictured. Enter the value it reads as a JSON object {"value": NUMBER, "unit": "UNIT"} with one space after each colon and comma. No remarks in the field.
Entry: {"value": 91950, "unit": "kWh"}
